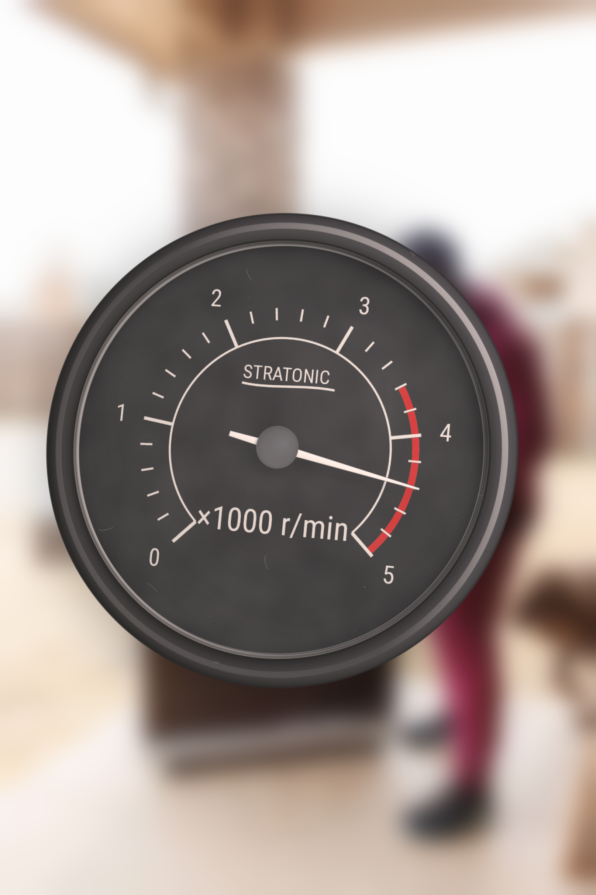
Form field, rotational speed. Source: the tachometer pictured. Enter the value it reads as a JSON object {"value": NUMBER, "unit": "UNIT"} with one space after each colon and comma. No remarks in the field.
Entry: {"value": 4400, "unit": "rpm"}
